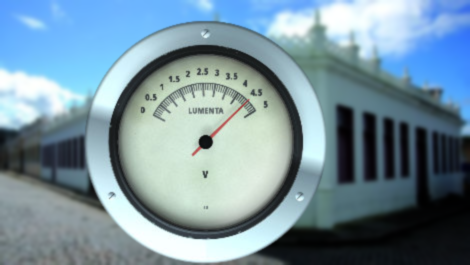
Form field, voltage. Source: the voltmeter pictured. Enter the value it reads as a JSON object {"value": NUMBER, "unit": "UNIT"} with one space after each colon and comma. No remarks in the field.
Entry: {"value": 4.5, "unit": "V"}
